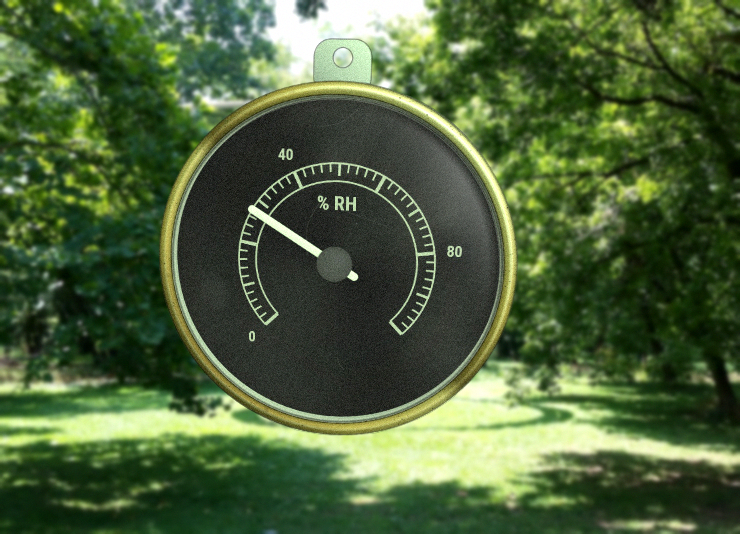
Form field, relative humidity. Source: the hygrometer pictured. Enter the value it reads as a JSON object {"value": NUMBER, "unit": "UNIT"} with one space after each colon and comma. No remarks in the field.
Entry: {"value": 28, "unit": "%"}
